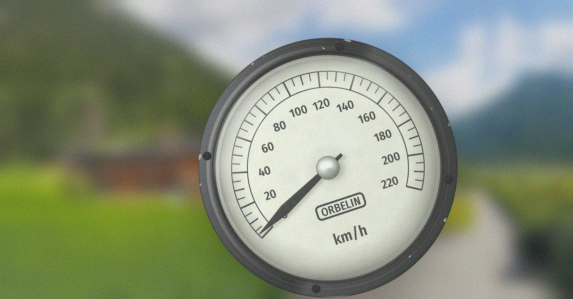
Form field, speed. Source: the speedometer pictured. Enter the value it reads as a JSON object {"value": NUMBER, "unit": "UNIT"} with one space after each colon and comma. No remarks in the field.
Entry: {"value": 2.5, "unit": "km/h"}
